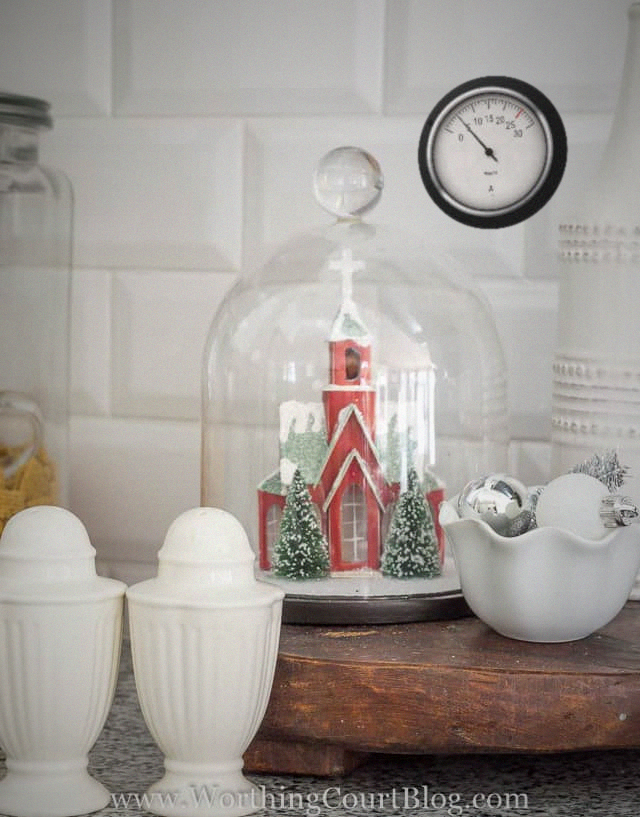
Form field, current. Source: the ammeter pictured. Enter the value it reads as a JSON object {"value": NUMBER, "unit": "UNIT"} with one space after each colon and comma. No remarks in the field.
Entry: {"value": 5, "unit": "A"}
